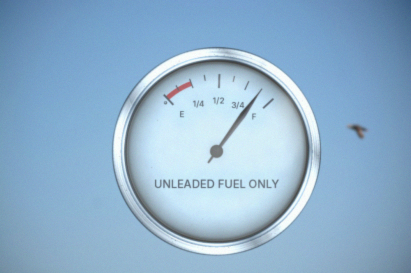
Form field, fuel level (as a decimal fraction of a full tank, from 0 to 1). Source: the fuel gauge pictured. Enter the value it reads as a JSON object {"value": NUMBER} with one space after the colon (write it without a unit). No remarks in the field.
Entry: {"value": 0.875}
